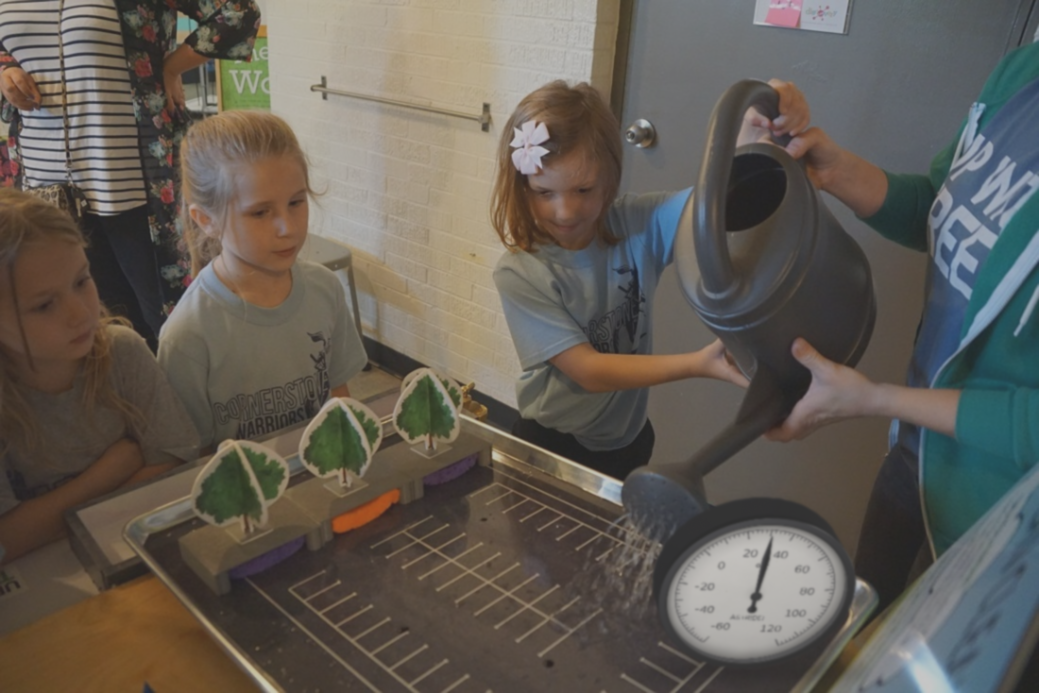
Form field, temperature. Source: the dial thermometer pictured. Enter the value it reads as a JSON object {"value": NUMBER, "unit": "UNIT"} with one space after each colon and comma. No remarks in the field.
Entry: {"value": 30, "unit": "°F"}
